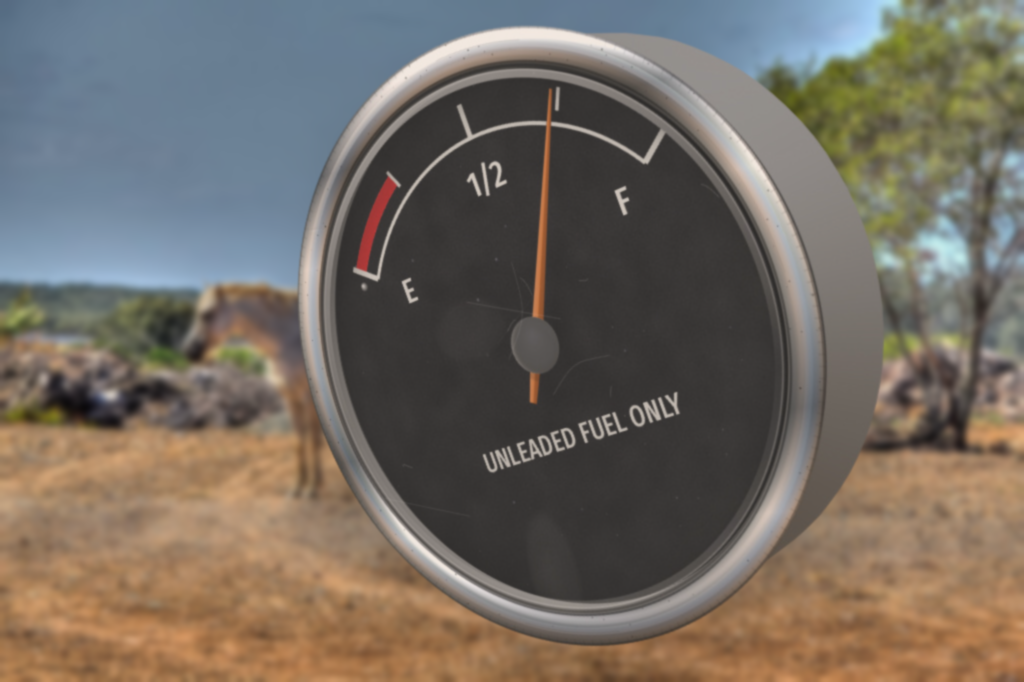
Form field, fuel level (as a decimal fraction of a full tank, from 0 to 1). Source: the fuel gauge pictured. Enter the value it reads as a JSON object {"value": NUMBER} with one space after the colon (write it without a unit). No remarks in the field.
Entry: {"value": 0.75}
